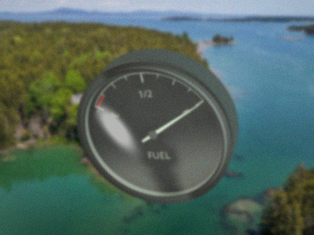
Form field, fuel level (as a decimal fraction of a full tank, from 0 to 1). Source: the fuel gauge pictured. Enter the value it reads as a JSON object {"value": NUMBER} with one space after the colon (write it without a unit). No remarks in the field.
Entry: {"value": 1}
